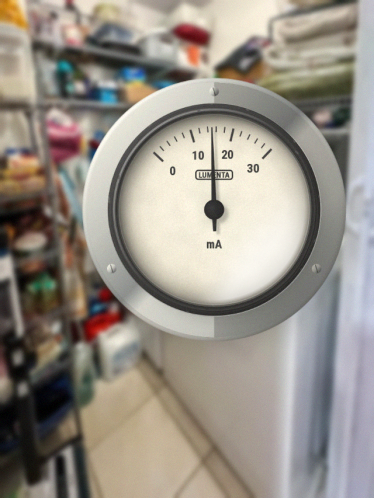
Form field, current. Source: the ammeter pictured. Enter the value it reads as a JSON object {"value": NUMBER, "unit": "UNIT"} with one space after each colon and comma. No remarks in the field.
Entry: {"value": 15, "unit": "mA"}
